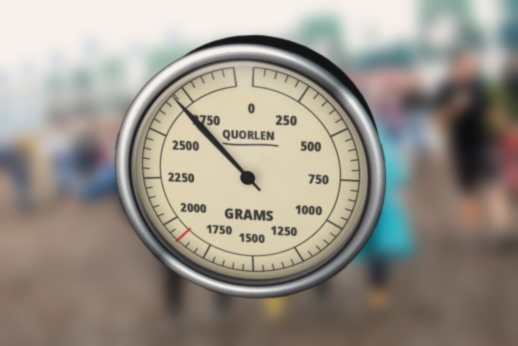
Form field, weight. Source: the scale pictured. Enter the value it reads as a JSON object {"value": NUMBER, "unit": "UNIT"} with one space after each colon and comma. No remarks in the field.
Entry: {"value": 2700, "unit": "g"}
